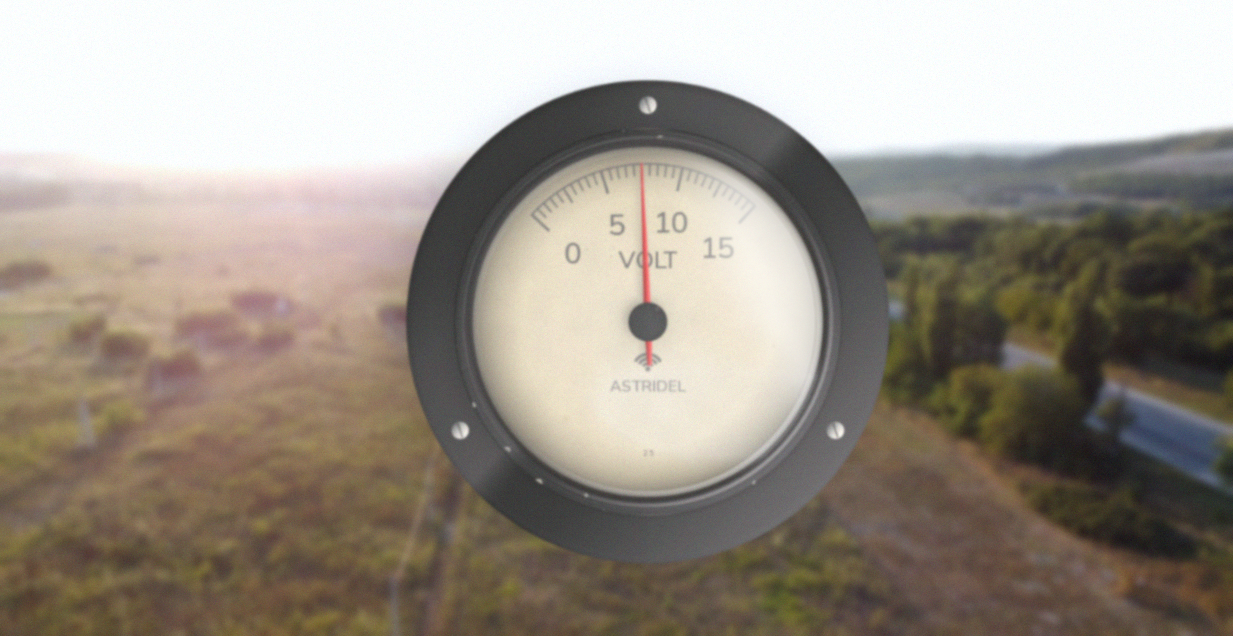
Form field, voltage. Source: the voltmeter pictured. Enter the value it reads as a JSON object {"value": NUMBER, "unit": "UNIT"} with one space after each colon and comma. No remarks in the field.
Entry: {"value": 7.5, "unit": "V"}
